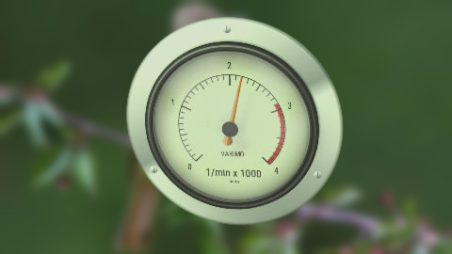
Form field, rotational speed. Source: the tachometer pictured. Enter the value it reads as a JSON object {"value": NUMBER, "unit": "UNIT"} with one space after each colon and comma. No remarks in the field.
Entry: {"value": 2200, "unit": "rpm"}
